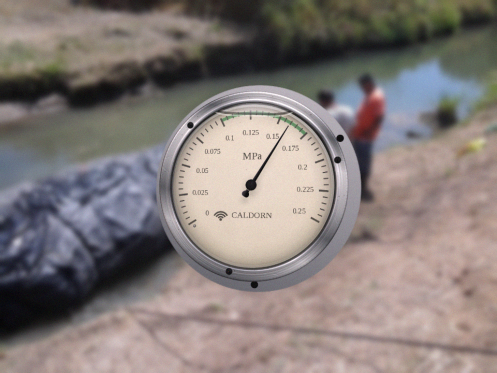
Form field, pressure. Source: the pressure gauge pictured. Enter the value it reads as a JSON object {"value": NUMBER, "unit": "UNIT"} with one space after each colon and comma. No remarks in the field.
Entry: {"value": 0.16, "unit": "MPa"}
